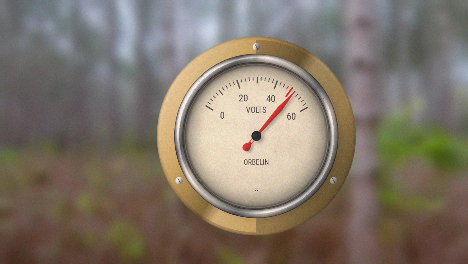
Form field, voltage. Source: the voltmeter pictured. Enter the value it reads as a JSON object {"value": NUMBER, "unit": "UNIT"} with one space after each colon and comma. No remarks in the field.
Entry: {"value": 50, "unit": "V"}
